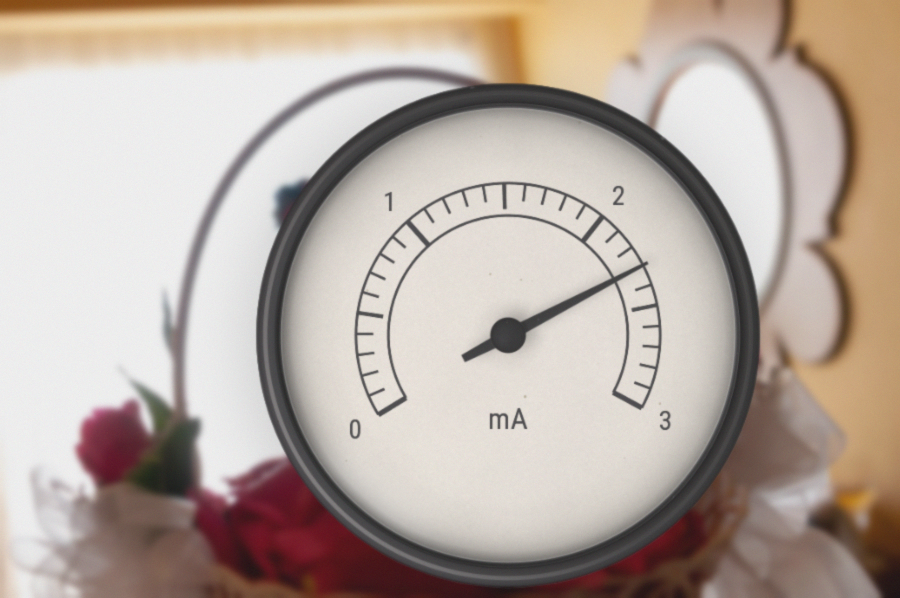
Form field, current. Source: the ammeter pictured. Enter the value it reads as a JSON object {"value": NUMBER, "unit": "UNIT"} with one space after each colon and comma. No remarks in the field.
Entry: {"value": 2.3, "unit": "mA"}
